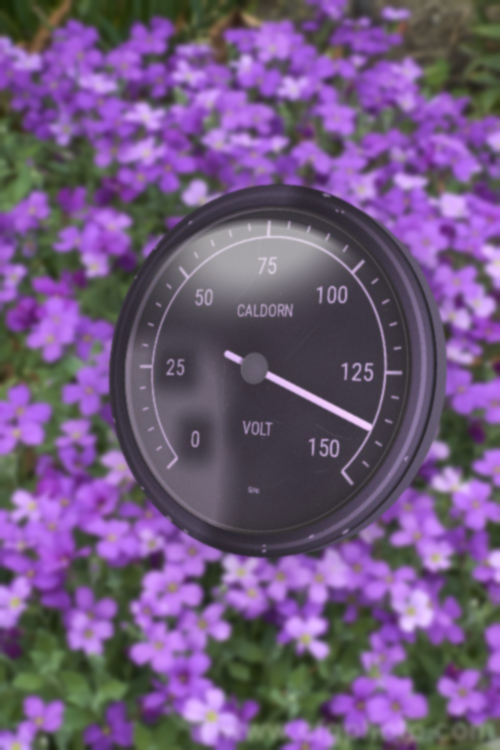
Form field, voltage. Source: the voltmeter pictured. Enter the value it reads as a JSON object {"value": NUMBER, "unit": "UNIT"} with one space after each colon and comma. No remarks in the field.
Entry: {"value": 137.5, "unit": "V"}
